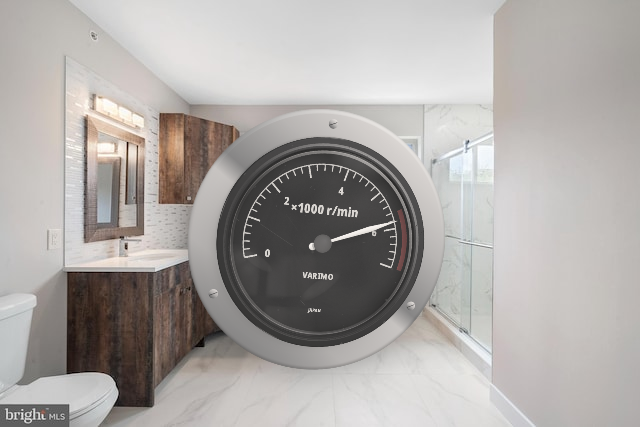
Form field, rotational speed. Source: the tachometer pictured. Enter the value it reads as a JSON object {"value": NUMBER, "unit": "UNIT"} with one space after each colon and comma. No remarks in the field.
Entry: {"value": 5800, "unit": "rpm"}
